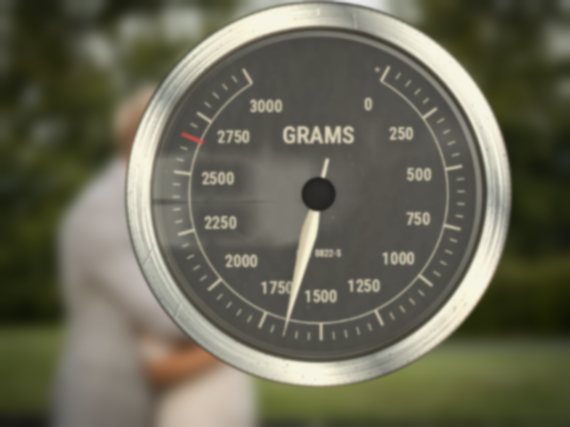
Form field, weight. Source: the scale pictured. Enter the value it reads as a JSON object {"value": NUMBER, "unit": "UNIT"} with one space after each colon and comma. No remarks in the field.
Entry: {"value": 1650, "unit": "g"}
